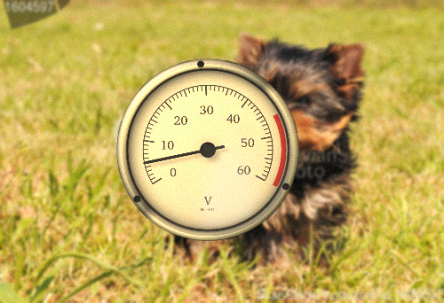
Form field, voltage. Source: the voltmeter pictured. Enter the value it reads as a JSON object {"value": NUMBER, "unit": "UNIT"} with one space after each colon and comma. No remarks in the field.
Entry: {"value": 5, "unit": "V"}
